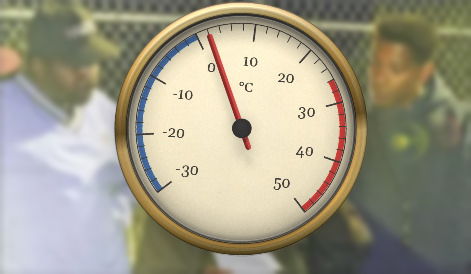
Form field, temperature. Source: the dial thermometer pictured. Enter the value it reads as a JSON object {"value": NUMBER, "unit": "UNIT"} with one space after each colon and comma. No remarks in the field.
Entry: {"value": 2, "unit": "°C"}
